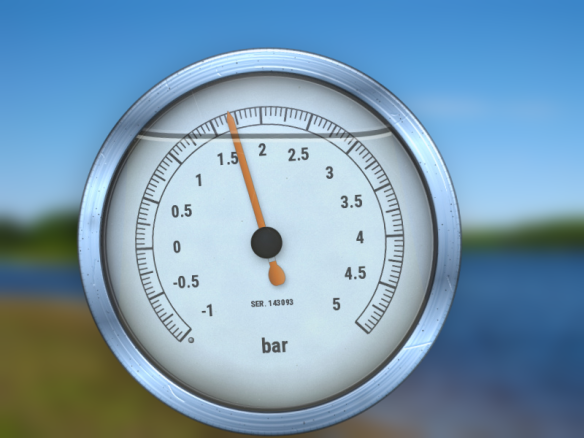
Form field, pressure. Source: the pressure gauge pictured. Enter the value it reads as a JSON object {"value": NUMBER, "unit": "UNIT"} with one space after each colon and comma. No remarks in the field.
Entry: {"value": 1.7, "unit": "bar"}
